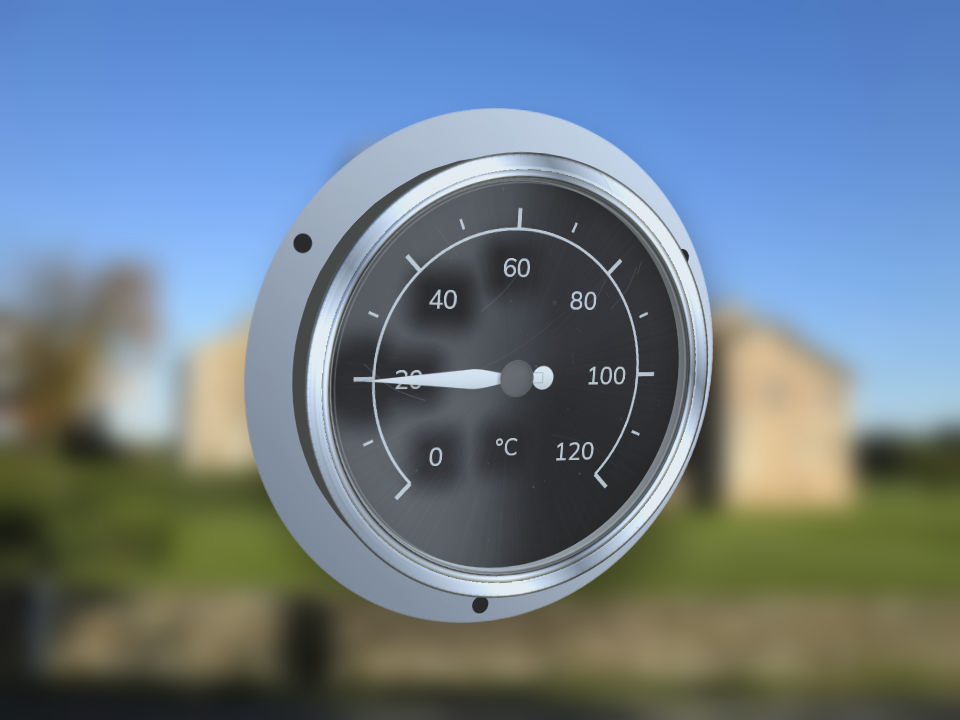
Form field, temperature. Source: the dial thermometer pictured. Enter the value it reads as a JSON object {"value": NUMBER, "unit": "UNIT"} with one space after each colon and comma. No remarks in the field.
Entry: {"value": 20, "unit": "°C"}
